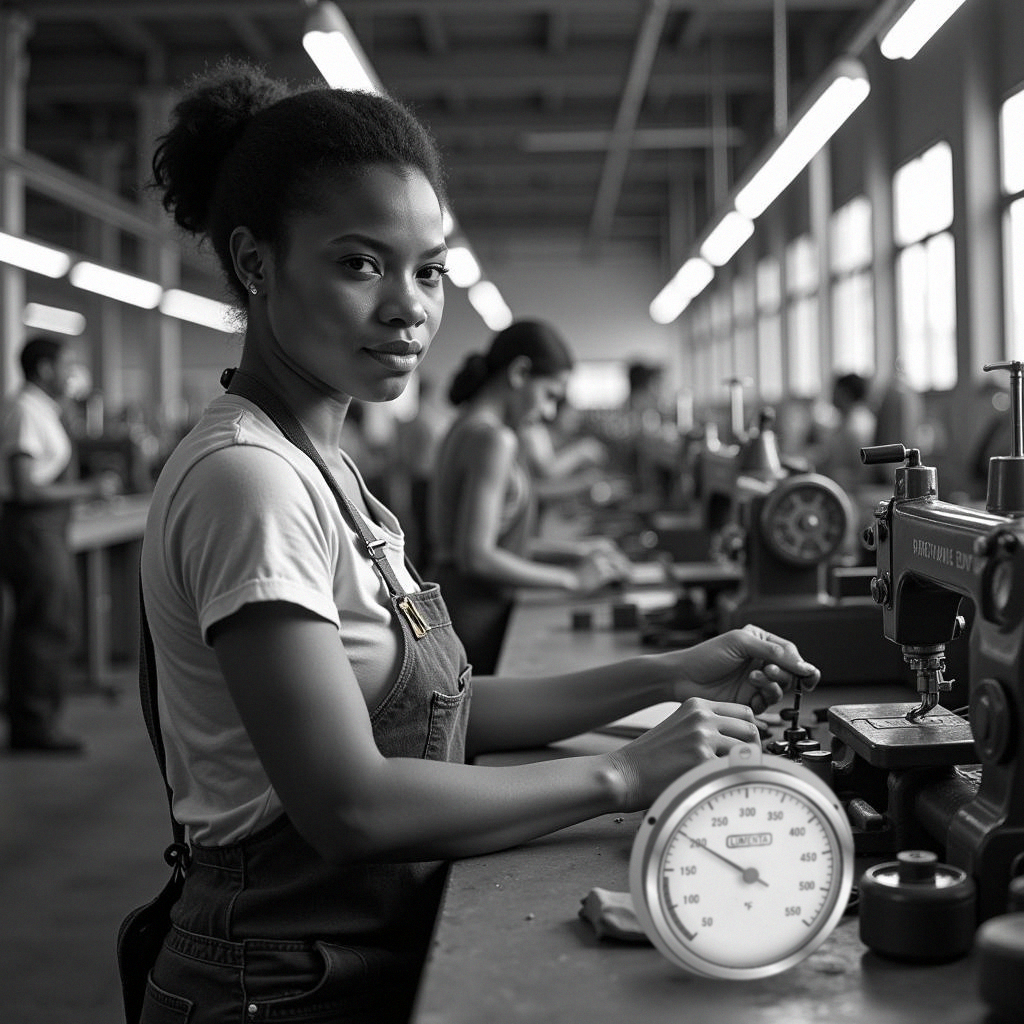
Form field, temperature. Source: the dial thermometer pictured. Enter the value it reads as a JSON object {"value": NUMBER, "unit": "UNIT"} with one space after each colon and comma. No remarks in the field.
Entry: {"value": 200, "unit": "°F"}
